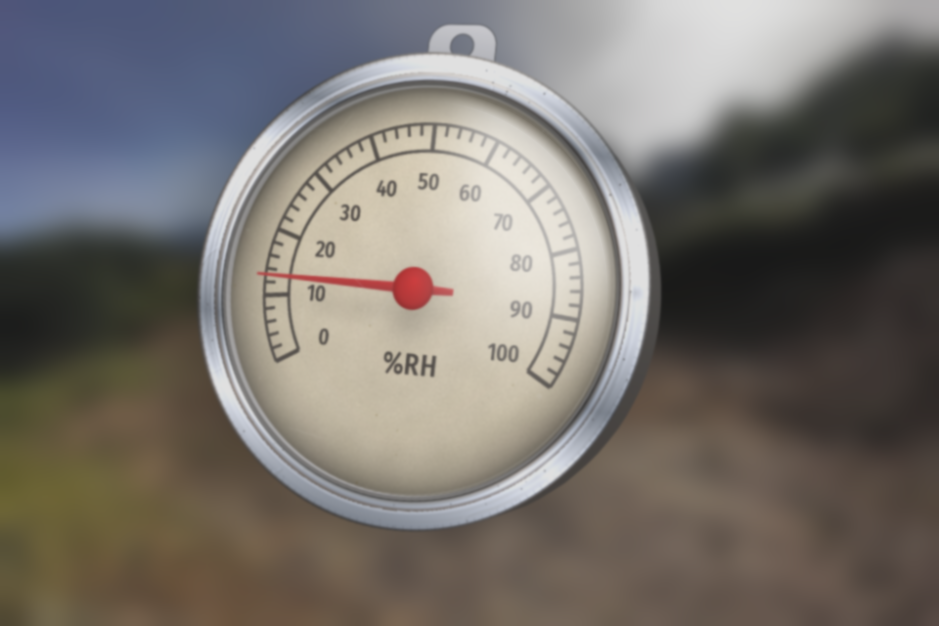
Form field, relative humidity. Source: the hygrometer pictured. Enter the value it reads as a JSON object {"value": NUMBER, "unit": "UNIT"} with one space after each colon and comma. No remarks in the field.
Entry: {"value": 13, "unit": "%"}
